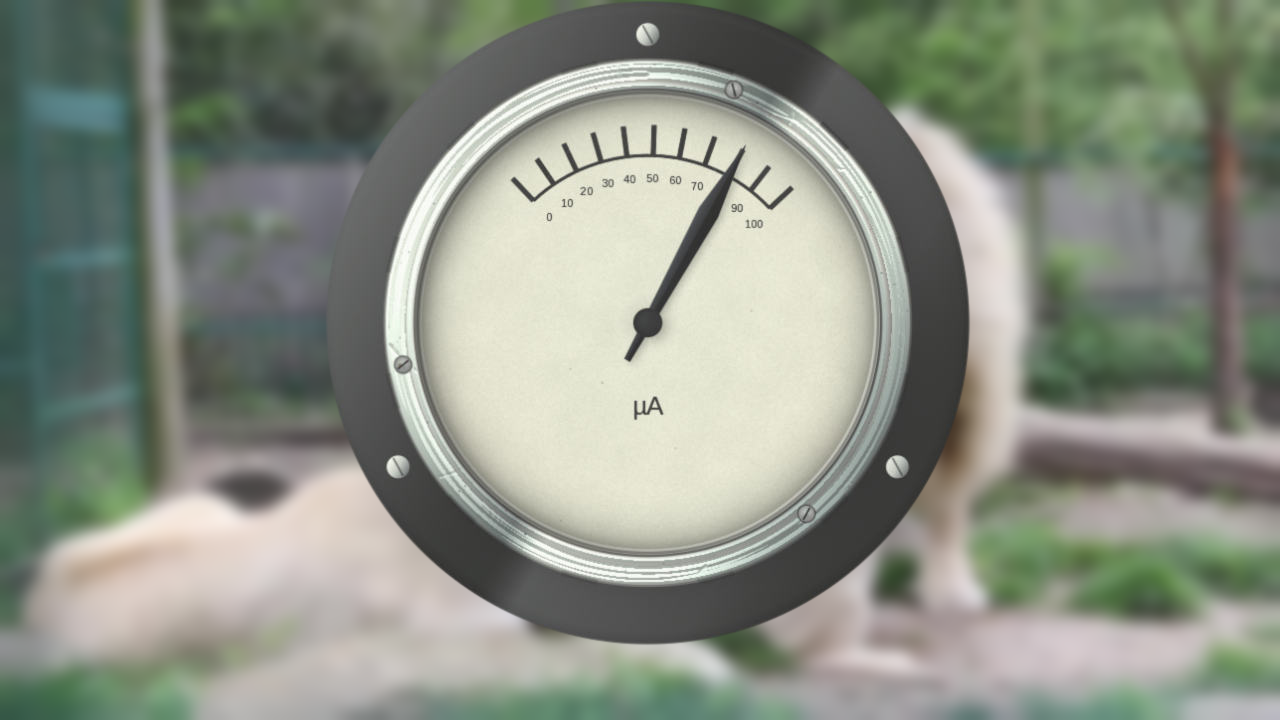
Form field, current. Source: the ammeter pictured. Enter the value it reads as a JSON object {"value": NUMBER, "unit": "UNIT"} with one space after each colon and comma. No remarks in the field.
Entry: {"value": 80, "unit": "µA"}
